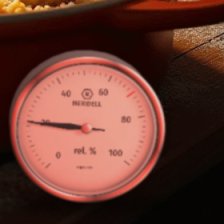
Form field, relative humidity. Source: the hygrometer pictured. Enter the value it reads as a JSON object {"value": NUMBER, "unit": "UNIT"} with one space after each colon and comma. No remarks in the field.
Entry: {"value": 20, "unit": "%"}
